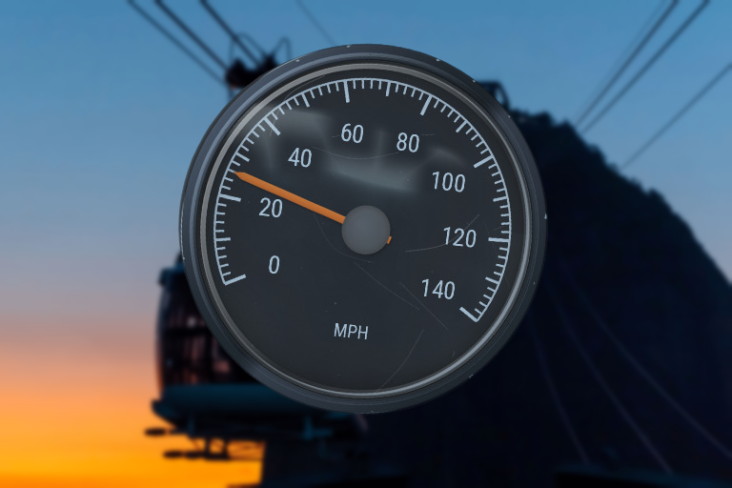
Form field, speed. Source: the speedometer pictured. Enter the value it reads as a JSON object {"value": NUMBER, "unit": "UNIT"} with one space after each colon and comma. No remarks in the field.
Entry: {"value": 26, "unit": "mph"}
